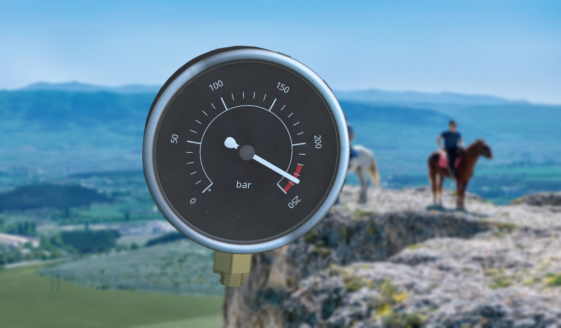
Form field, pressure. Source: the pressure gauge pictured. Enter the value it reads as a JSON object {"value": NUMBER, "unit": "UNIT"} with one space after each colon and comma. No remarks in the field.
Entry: {"value": 235, "unit": "bar"}
